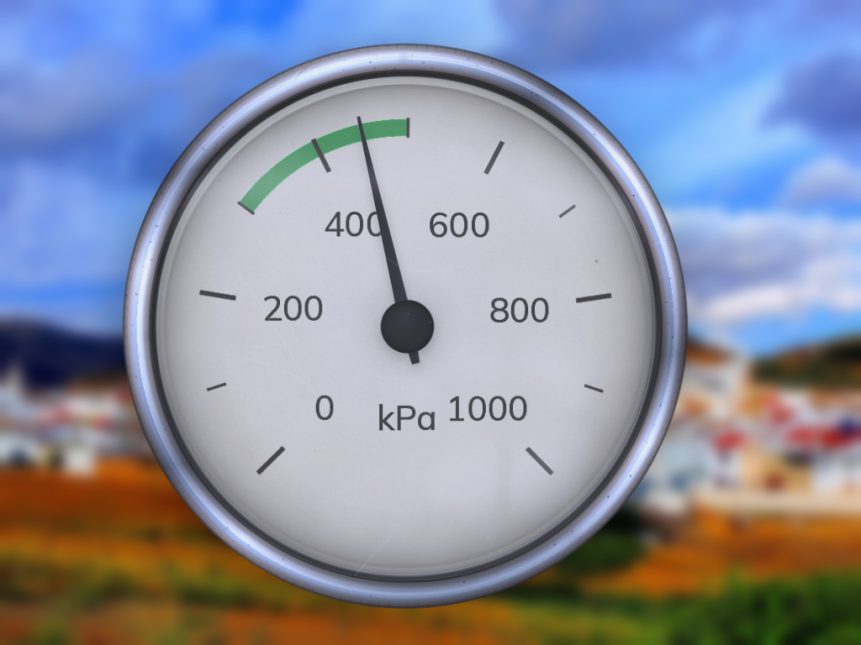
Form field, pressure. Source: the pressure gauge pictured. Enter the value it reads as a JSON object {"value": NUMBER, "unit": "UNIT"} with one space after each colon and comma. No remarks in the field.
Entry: {"value": 450, "unit": "kPa"}
